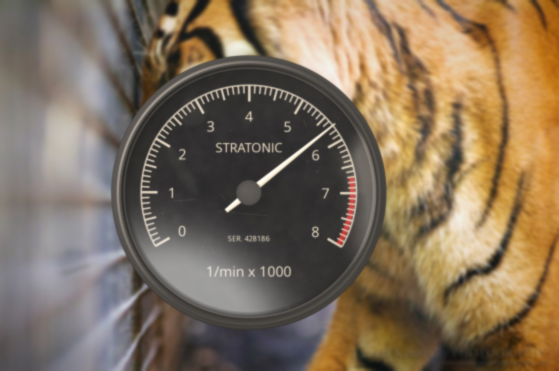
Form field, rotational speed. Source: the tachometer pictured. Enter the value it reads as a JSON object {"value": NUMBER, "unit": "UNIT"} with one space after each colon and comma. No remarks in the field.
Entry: {"value": 5700, "unit": "rpm"}
